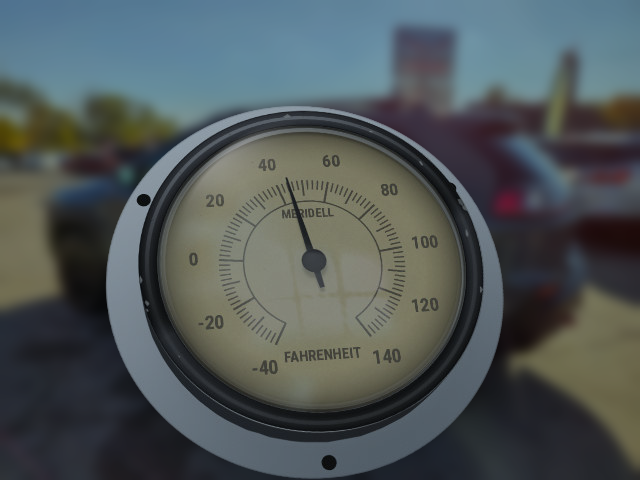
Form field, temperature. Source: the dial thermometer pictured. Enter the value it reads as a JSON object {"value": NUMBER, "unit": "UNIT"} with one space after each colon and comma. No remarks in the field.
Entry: {"value": 44, "unit": "°F"}
